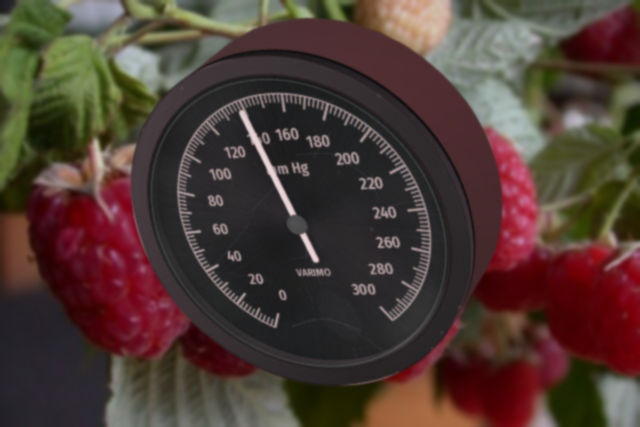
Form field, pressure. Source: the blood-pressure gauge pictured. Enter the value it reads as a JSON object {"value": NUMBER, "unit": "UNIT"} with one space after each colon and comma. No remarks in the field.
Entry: {"value": 140, "unit": "mmHg"}
